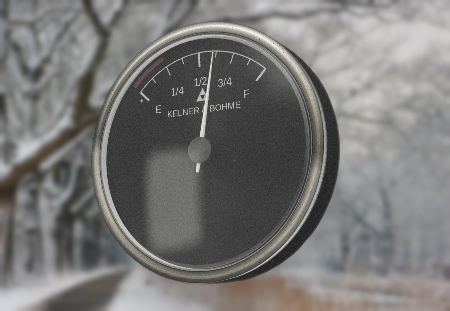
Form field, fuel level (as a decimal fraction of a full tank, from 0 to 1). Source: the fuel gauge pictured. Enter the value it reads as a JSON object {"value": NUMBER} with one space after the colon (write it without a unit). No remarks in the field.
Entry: {"value": 0.625}
